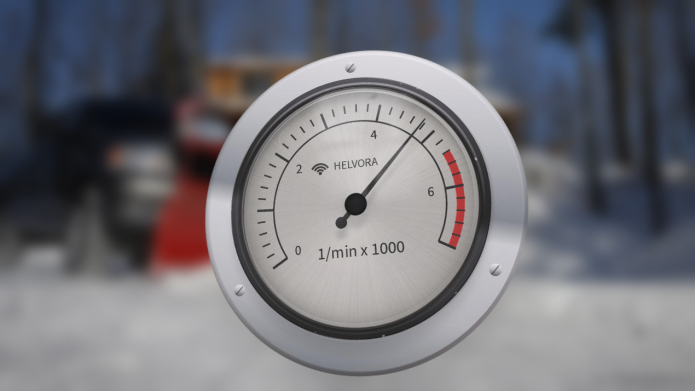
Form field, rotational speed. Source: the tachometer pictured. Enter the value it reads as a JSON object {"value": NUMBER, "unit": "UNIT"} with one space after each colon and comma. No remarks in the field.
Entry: {"value": 4800, "unit": "rpm"}
